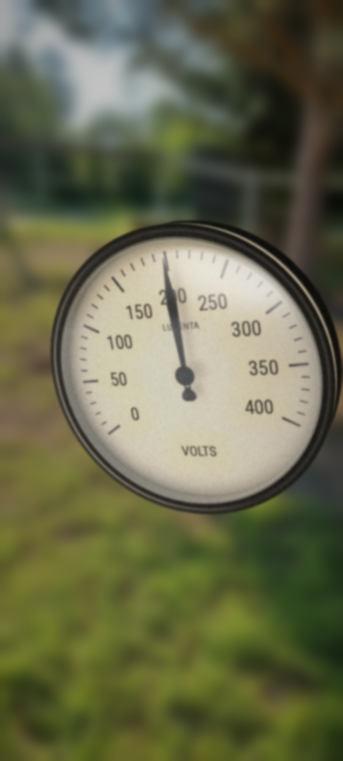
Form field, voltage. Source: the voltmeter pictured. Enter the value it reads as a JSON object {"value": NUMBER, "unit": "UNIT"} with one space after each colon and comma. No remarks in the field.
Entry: {"value": 200, "unit": "V"}
